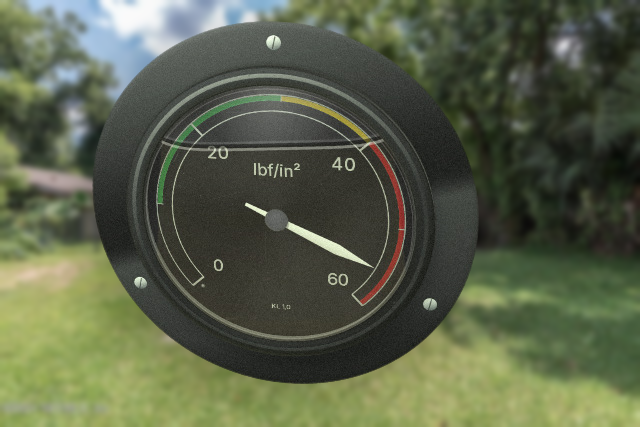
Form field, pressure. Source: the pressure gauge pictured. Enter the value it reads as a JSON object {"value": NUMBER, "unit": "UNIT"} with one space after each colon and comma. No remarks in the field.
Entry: {"value": 55, "unit": "psi"}
